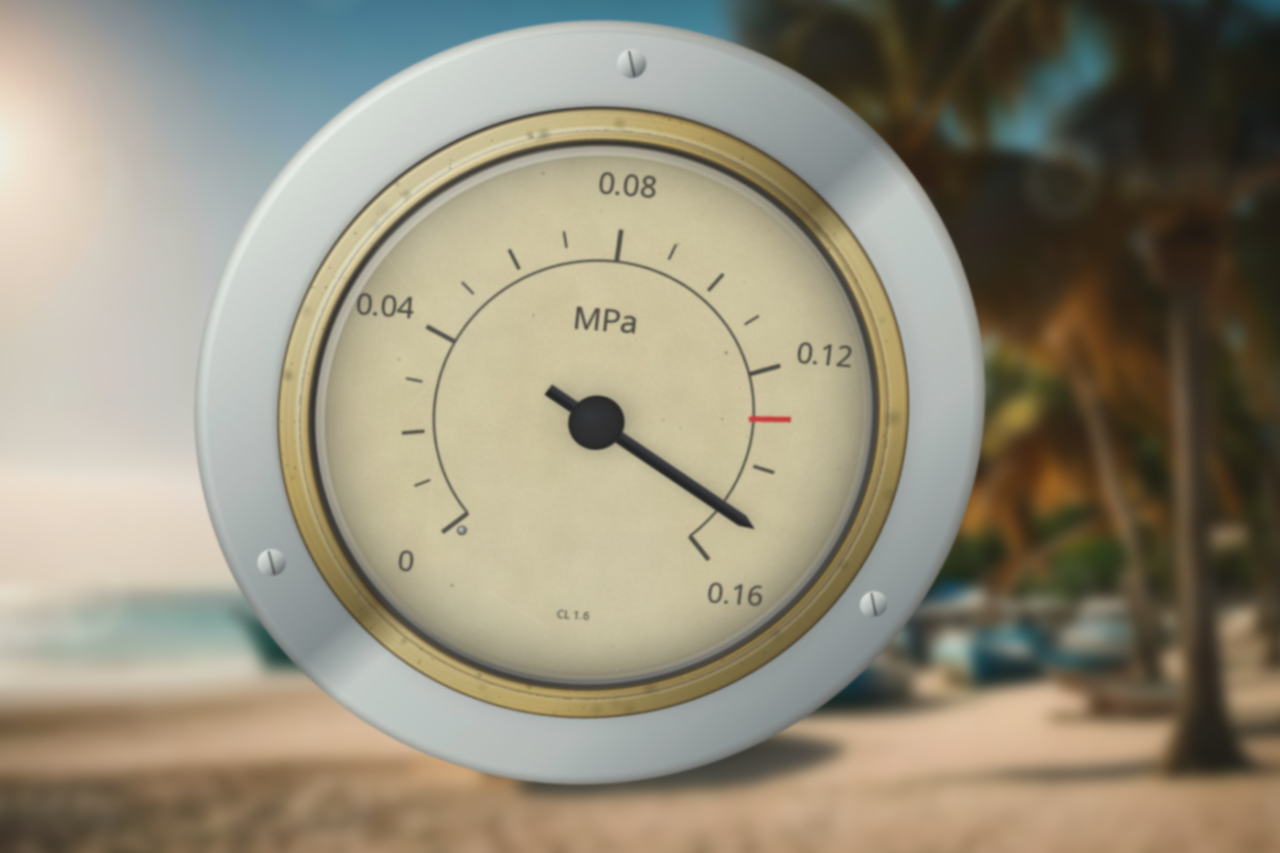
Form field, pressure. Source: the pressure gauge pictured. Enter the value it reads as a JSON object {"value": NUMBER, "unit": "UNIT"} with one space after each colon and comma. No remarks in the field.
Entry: {"value": 0.15, "unit": "MPa"}
